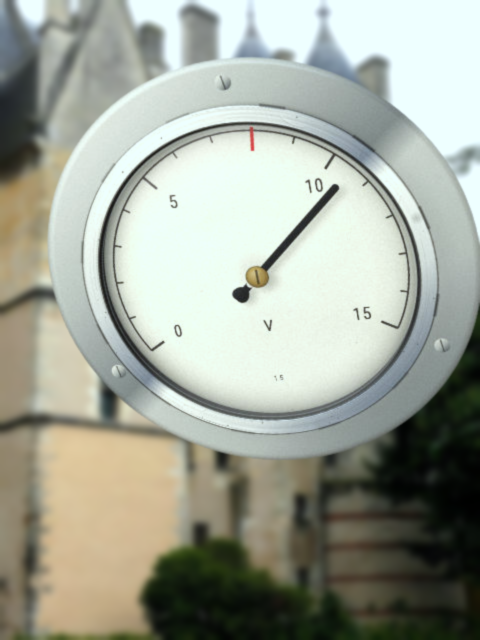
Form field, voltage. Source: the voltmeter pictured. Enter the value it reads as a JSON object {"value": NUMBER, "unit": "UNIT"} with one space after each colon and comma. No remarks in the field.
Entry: {"value": 10.5, "unit": "V"}
